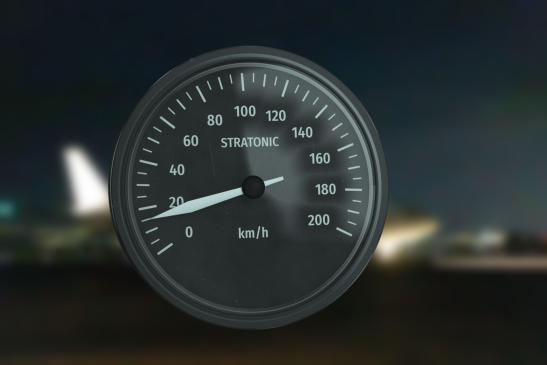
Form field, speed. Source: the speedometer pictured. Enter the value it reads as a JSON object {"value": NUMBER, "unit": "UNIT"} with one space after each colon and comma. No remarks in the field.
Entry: {"value": 15, "unit": "km/h"}
